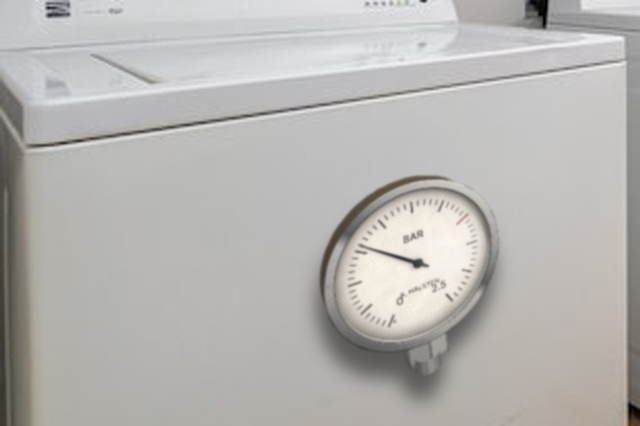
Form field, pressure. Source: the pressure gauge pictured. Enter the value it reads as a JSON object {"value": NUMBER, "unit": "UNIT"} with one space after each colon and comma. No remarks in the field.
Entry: {"value": 0.8, "unit": "bar"}
